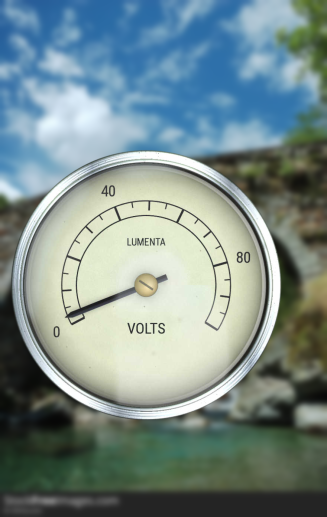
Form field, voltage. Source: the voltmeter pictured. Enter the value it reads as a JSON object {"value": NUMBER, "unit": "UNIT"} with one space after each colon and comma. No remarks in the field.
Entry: {"value": 2.5, "unit": "V"}
